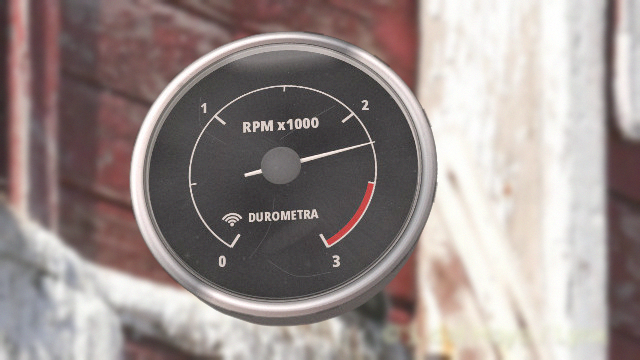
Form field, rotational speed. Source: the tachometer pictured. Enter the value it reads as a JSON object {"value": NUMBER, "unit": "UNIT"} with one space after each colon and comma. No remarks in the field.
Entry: {"value": 2250, "unit": "rpm"}
